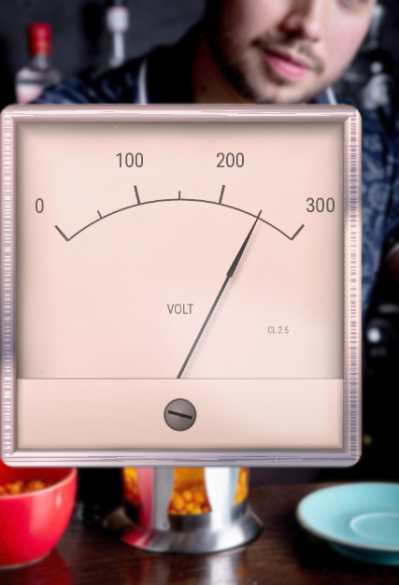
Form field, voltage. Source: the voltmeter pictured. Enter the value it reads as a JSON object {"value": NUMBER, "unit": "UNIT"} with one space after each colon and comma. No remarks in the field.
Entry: {"value": 250, "unit": "V"}
